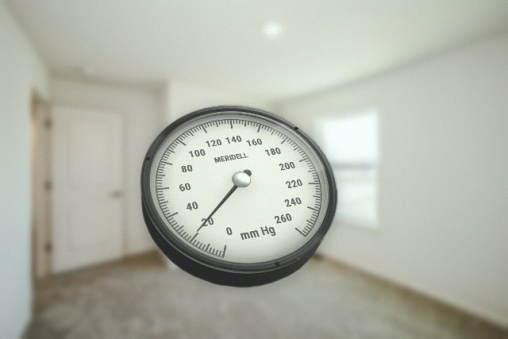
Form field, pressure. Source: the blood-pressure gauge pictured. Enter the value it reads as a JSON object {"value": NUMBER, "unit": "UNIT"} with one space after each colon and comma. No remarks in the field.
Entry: {"value": 20, "unit": "mmHg"}
